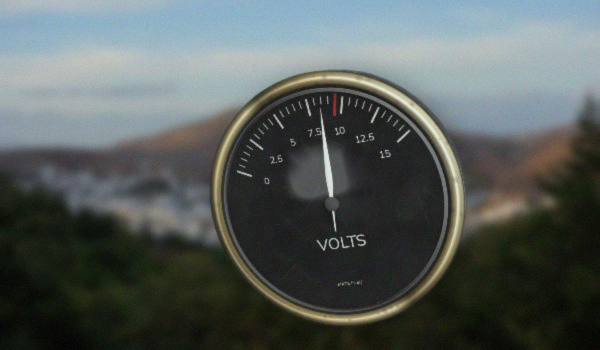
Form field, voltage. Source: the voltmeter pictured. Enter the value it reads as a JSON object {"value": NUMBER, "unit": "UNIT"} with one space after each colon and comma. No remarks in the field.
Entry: {"value": 8.5, "unit": "V"}
